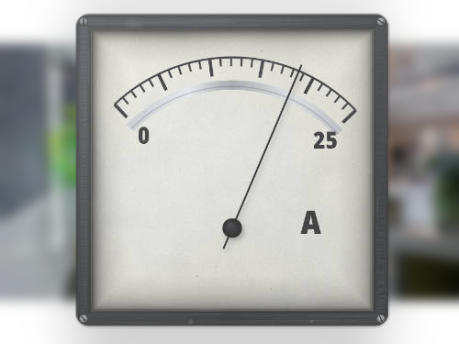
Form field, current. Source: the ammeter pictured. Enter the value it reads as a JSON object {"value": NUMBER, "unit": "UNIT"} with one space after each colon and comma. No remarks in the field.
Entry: {"value": 18.5, "unit": "A"}
